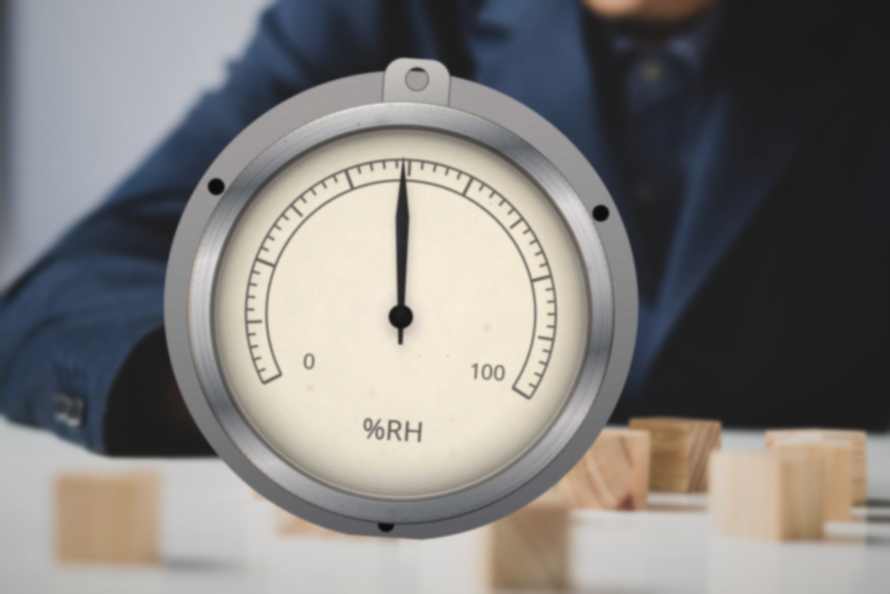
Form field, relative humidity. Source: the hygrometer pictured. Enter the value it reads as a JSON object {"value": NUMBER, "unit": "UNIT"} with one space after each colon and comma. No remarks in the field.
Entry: {"value": 49, "unit": "%"}
